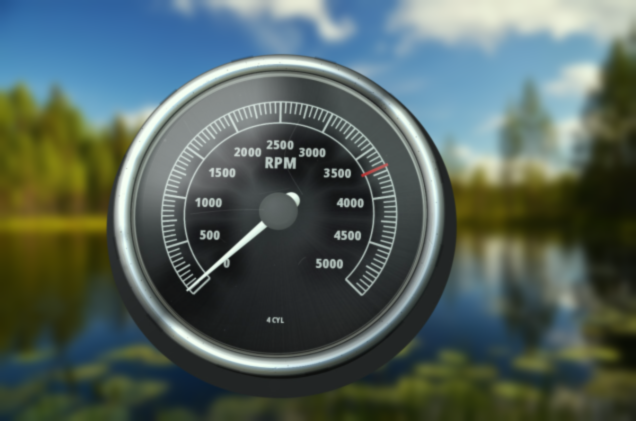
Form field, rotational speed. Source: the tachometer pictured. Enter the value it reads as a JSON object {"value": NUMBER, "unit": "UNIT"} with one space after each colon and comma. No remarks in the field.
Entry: {"value": 50, "unit": "rpm"}
